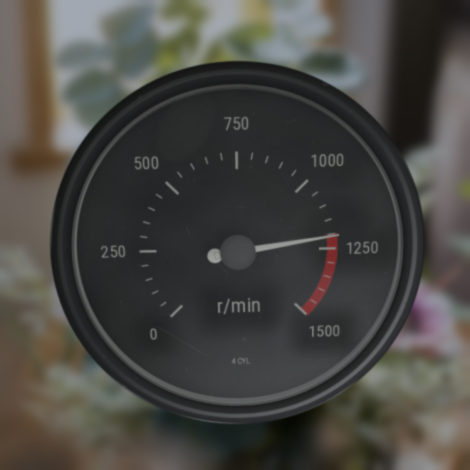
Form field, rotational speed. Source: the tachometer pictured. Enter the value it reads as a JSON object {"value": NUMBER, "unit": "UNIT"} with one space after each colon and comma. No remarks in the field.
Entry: {"value": 1200, "unit": "rpm"}
